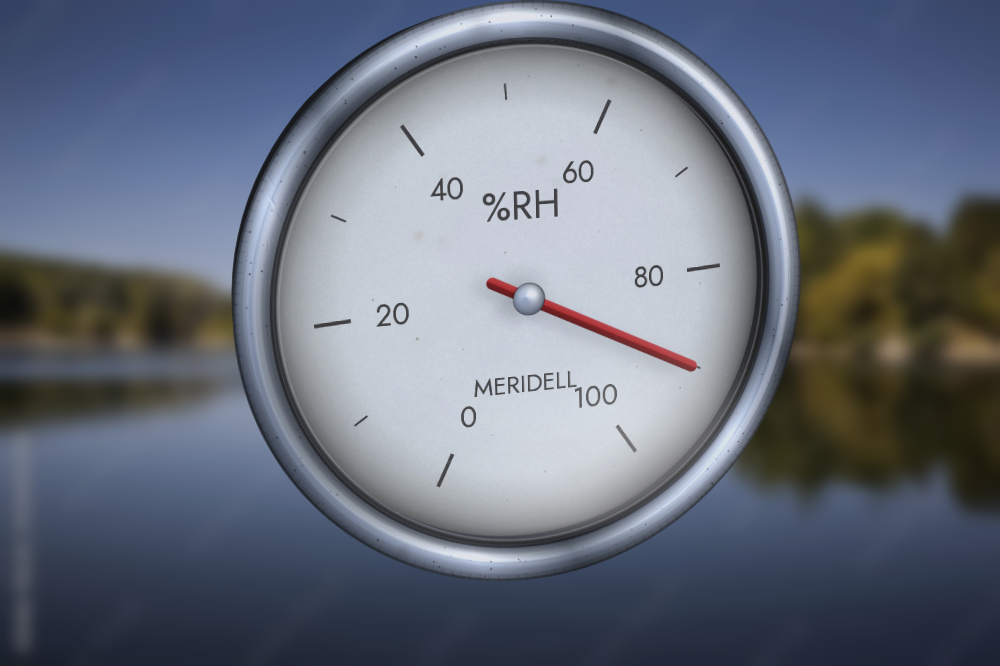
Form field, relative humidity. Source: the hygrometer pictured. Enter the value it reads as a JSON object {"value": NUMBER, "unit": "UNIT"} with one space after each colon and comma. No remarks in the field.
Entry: {"value": 90, "unit": "%"}
